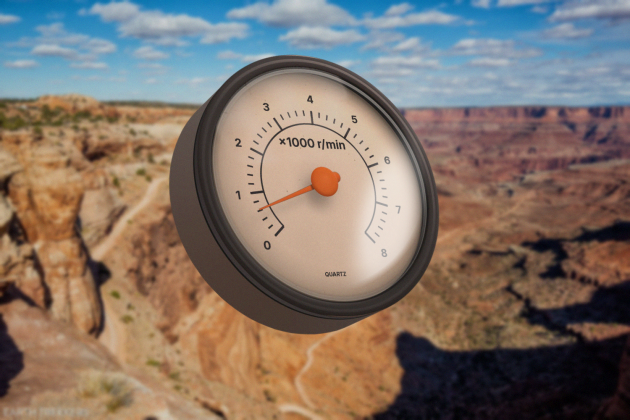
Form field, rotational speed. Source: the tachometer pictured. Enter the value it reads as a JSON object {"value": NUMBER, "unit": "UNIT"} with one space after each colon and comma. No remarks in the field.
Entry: {"value": 600, "unit": "rpm"}
